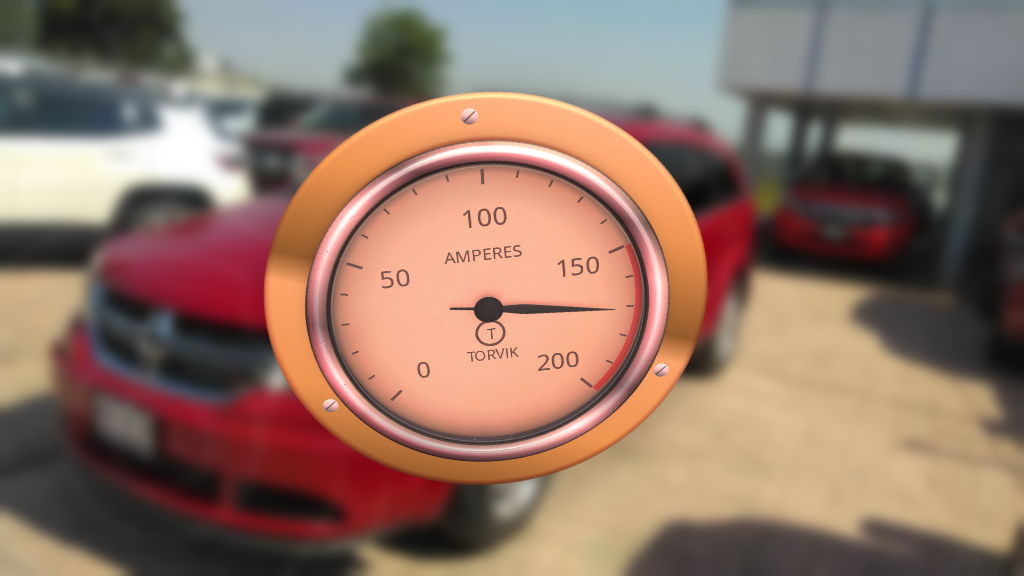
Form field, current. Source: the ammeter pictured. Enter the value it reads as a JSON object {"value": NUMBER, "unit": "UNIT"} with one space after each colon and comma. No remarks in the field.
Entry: {"value": 170, "unit": "A"}
